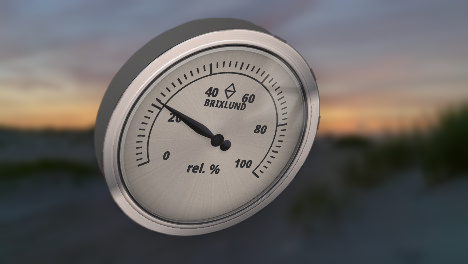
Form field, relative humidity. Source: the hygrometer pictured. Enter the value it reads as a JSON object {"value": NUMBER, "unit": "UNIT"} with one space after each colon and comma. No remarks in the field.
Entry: {"value": 22, "unit": "%"}
